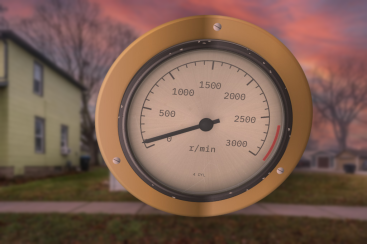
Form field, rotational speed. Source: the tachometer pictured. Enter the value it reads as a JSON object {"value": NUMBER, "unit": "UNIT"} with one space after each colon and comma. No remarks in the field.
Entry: {"value": 100, "unit": "rpm"}
